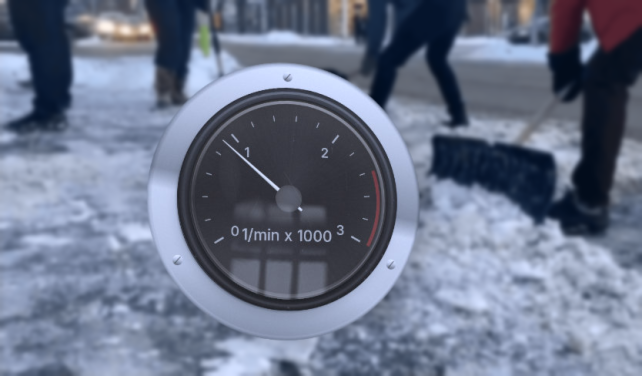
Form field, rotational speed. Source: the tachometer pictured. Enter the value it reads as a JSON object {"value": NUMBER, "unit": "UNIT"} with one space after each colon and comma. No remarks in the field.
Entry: {"value": 900, "unit": "rpm"}
